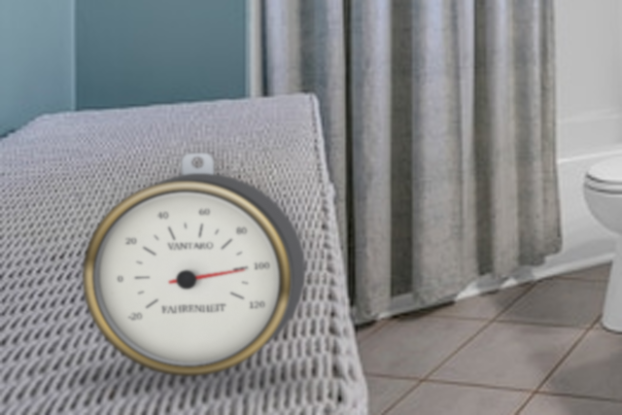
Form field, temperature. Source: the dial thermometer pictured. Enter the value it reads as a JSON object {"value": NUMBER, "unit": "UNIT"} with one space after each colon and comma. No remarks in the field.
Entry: {"value": 100, "unit": "°F"}
